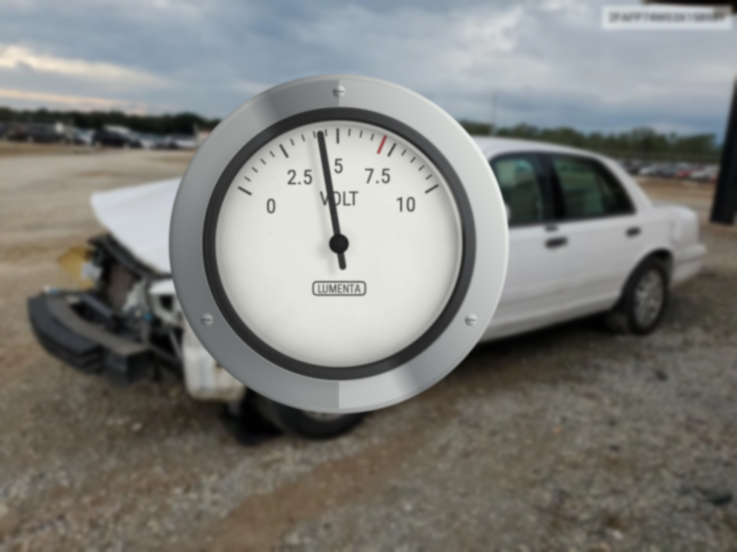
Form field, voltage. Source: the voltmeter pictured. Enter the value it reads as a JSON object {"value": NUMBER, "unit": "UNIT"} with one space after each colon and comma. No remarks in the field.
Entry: {"value": 4.25, "unit": "V"}
